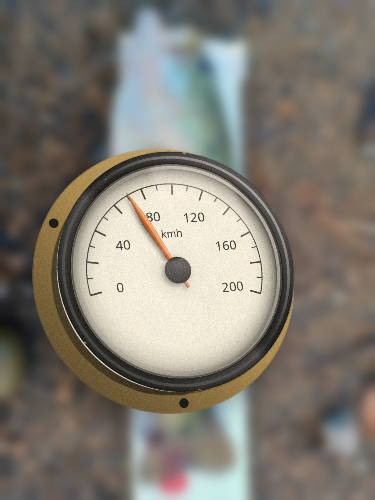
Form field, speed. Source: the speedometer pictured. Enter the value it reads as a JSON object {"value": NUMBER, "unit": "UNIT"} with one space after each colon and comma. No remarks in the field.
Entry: {"value": 70, "unit": "km/h"}
